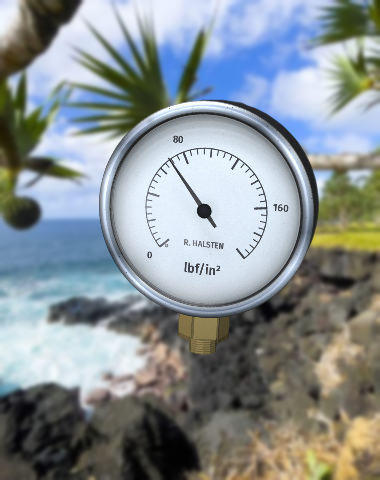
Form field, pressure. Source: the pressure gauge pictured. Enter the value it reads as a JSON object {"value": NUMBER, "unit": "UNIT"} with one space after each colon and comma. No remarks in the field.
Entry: {"value": 70, "unit": "psi"}
